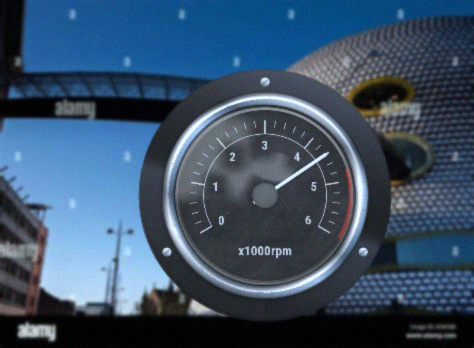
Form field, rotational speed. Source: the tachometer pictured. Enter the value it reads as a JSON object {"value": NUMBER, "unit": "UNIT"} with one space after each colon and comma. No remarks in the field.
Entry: {"value": 4400, "unit": "rpm"}
